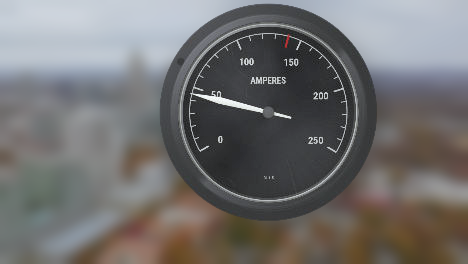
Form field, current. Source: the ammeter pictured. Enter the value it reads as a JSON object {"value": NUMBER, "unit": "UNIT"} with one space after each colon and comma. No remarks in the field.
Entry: {"value": 45, "unit": "A"}
